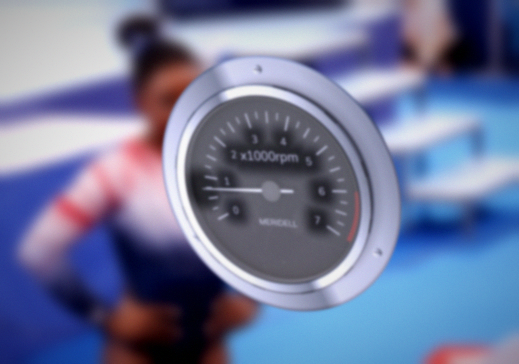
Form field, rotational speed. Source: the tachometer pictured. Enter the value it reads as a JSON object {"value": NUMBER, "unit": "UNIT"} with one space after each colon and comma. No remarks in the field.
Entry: {"value": 750, "unit": "rpm"}
